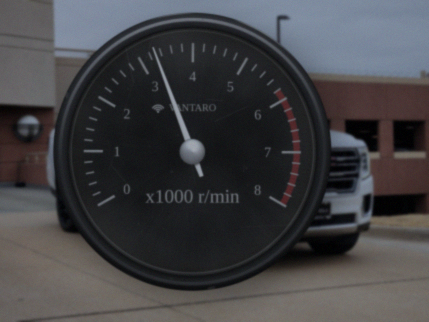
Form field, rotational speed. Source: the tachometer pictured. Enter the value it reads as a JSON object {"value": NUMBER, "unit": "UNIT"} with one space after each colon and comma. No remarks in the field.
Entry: {"value": 3300, "unit": "rpm"}
